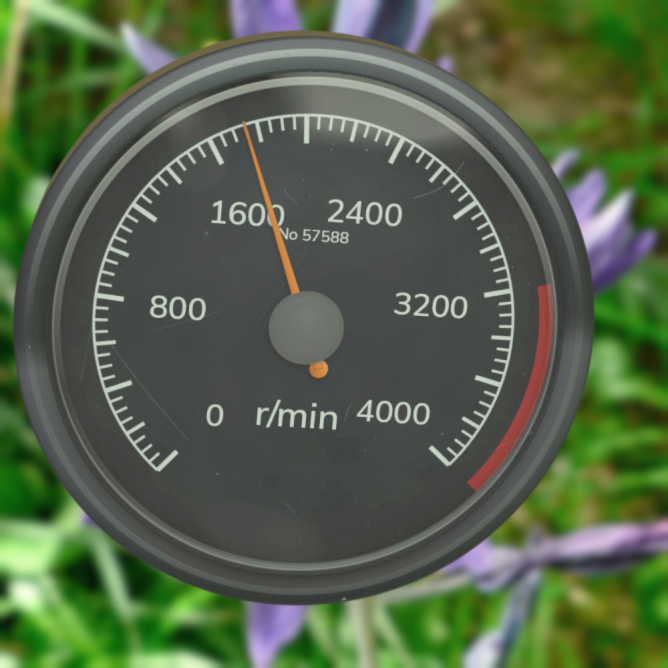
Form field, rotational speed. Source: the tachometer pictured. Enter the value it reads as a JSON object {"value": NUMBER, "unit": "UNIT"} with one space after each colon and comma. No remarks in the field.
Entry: {"value": 1750, "unit": "rpm"}
